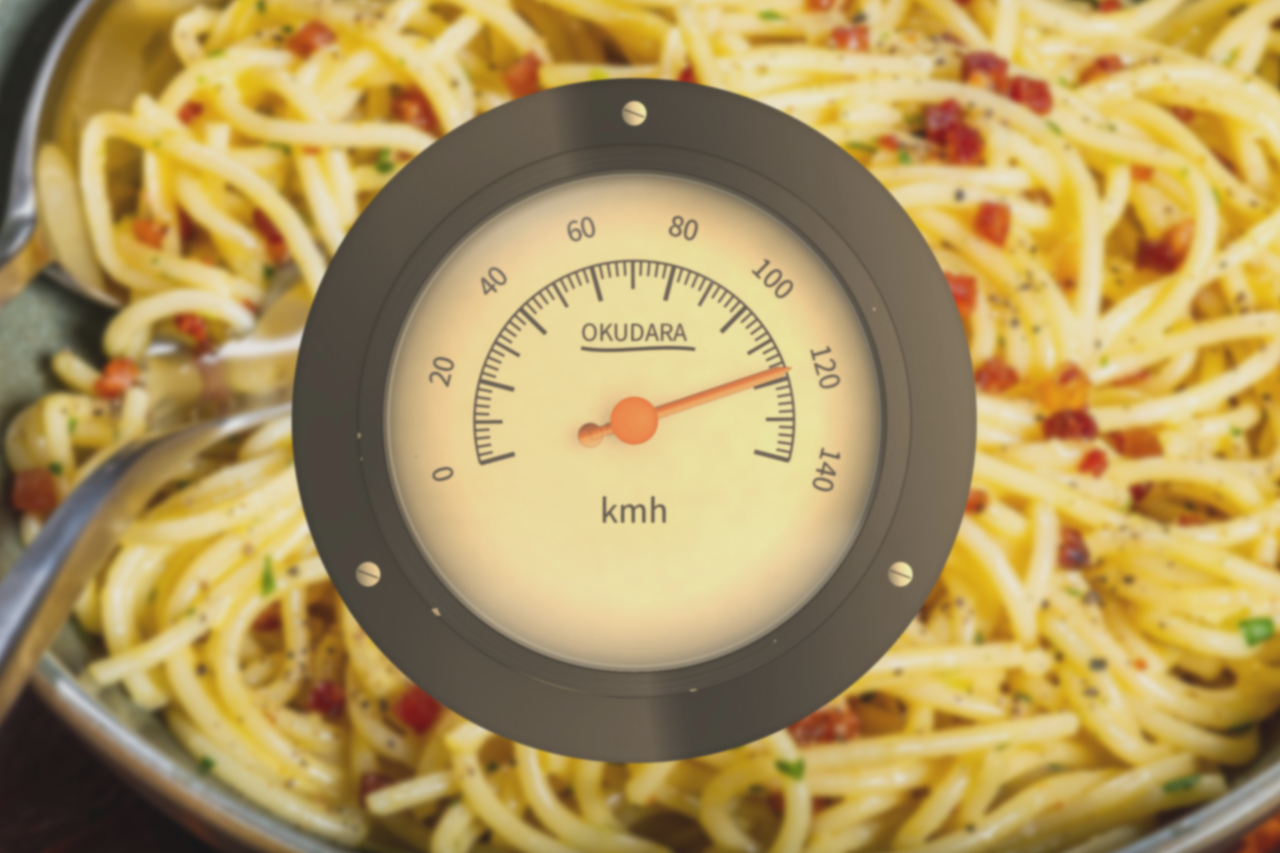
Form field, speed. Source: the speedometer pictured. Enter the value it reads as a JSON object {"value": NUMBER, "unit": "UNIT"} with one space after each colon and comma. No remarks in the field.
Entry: {"value": 118, "unit": "km/h"}
